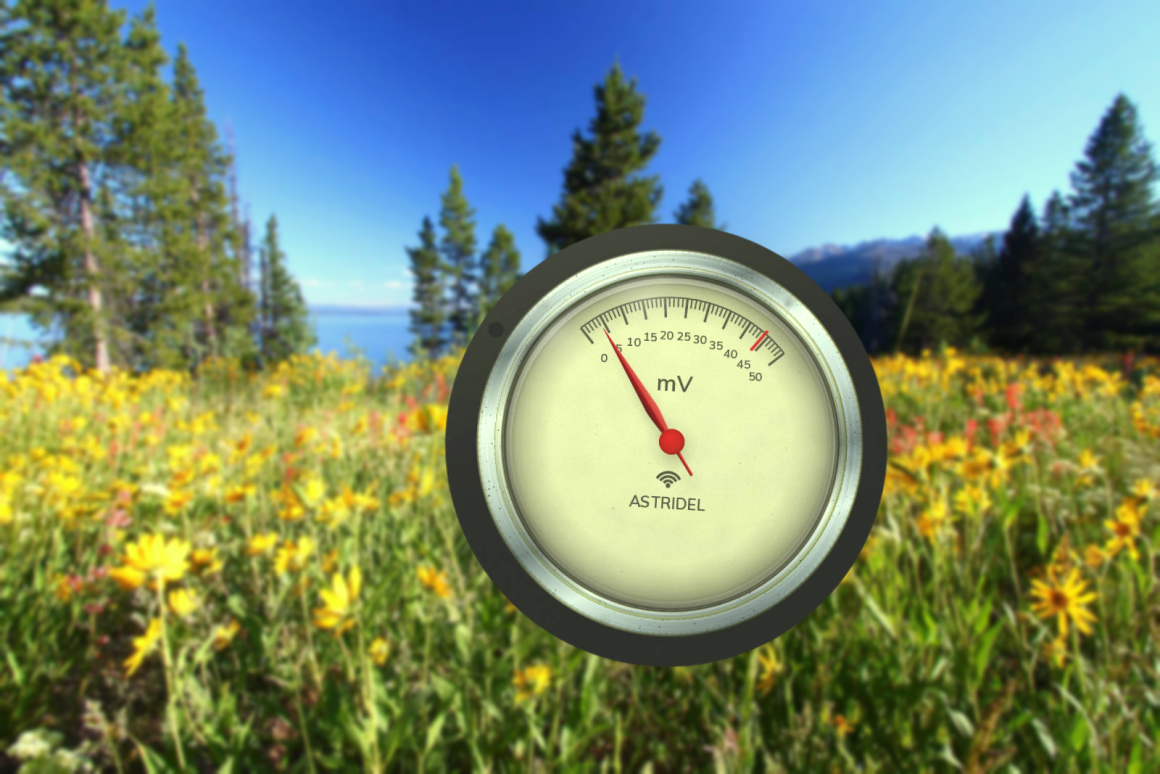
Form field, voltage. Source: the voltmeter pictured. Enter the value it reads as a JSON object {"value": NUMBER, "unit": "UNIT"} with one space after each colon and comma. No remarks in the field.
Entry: {"value": 4, "unit": "mV"}
